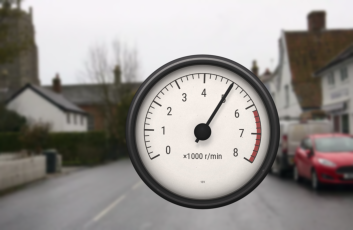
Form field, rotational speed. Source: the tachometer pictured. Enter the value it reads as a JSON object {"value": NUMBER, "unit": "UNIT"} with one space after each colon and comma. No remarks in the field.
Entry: {"value": 5000, "unit": "rpm"}
